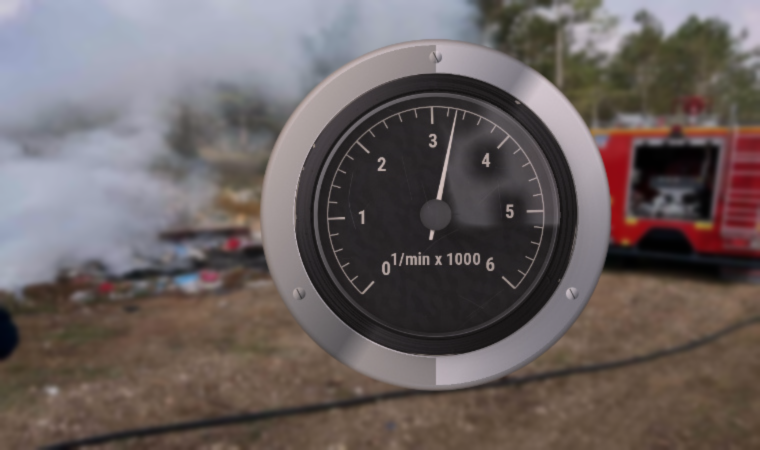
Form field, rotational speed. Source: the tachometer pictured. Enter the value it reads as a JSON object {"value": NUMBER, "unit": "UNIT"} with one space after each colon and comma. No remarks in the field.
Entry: {"value": 3300, "unit": "rpm"}
